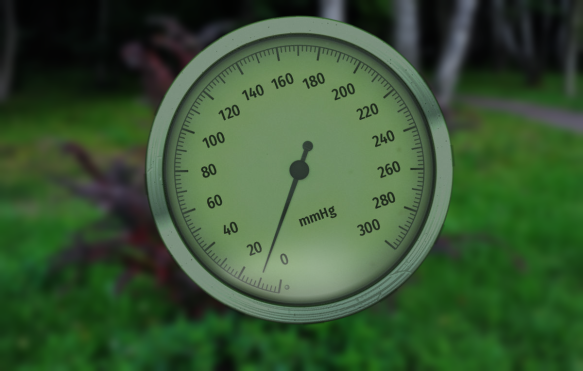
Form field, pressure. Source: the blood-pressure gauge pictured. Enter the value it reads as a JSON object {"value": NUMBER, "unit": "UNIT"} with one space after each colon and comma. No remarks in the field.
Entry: {"value": 10, "unit": "mmHg"}
